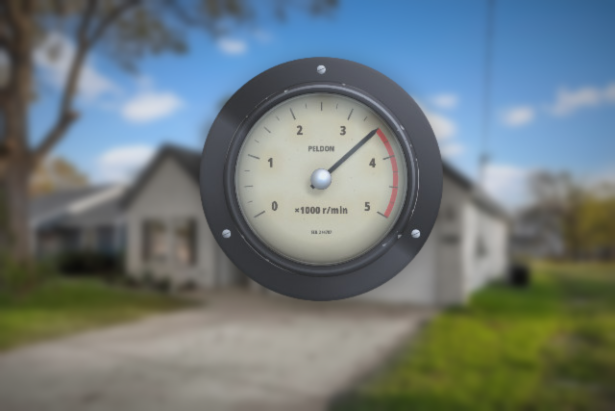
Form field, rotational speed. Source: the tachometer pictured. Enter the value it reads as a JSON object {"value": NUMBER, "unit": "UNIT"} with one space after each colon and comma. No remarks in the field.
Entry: {"value": 3500, "unit": "rpm"}
